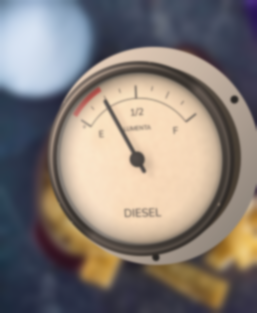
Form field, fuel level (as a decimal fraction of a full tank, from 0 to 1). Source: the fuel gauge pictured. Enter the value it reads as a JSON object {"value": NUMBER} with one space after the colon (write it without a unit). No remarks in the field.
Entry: {"value": 0.25}
